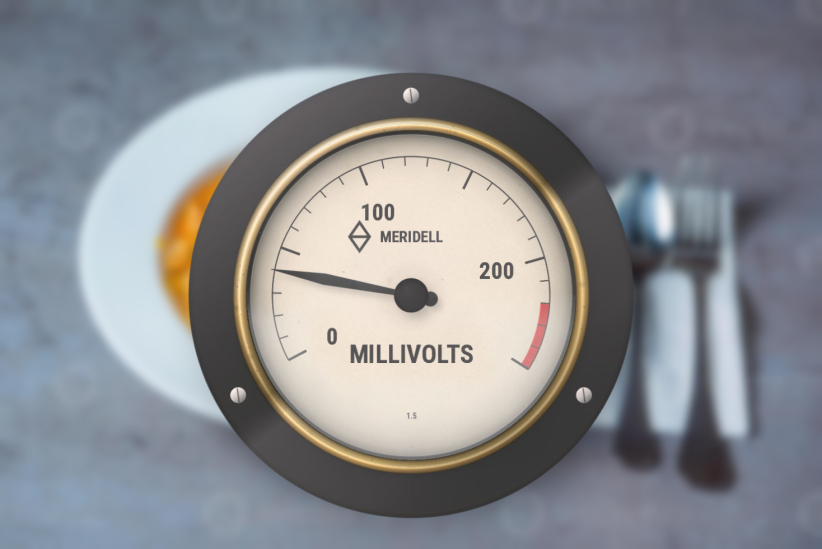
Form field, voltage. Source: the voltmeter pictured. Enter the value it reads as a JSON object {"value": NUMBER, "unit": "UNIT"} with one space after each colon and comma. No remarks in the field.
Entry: {"value": 40, "unit": "mV"}
